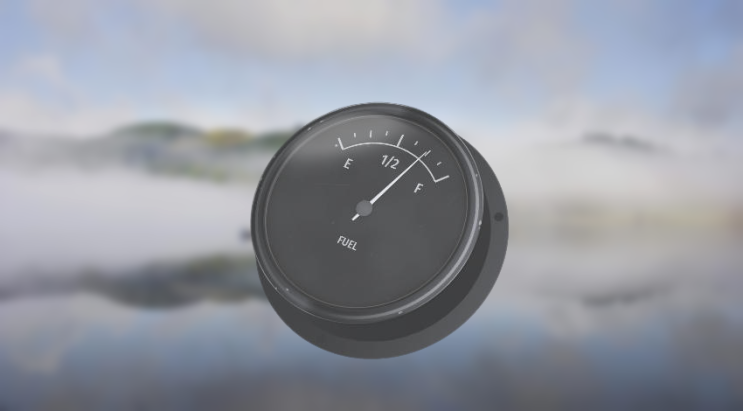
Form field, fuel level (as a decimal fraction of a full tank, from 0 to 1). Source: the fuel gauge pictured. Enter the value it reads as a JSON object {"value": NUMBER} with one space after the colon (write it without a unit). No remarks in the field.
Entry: {"value": 0.75}
